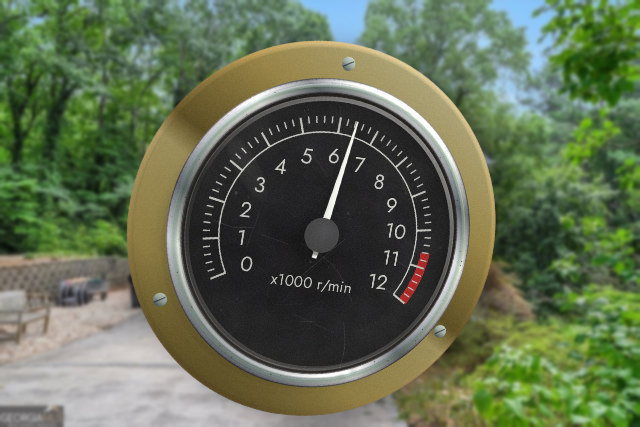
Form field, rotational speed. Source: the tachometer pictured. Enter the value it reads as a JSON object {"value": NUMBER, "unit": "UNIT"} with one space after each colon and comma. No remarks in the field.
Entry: {"value": 6400, "unit": "rpm"}
